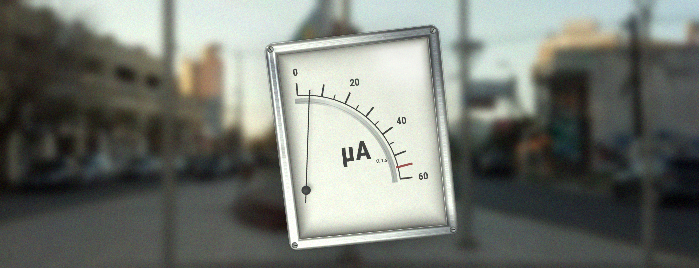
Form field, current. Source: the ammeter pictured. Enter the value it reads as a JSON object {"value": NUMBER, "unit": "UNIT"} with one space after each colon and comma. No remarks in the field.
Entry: {"value": 5, "unit": "µA"}
